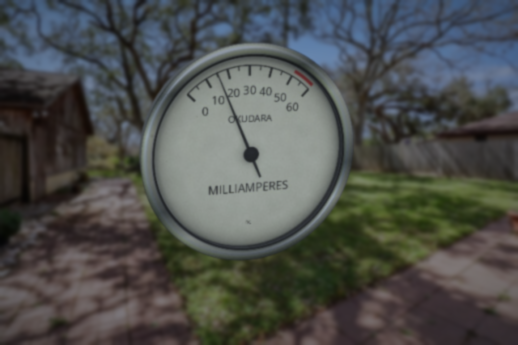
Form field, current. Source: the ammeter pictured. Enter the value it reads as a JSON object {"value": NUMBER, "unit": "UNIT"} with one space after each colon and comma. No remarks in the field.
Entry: {"value": 15, "unit": "mA"}
